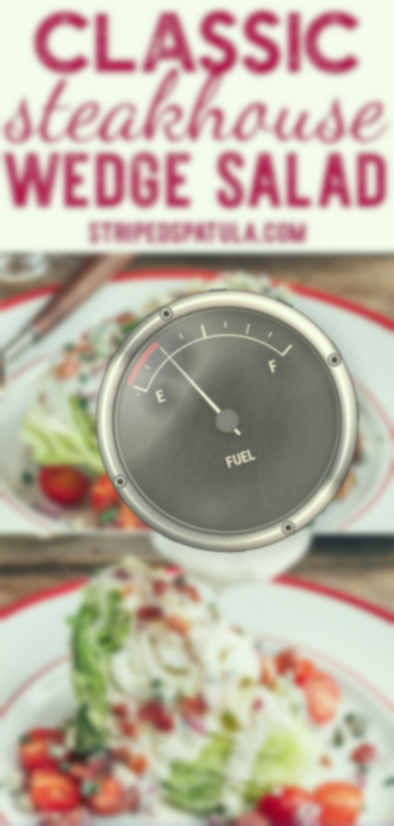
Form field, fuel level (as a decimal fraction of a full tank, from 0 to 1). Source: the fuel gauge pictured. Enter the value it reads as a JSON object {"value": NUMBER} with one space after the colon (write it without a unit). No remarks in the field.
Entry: {"value": 0.25}
